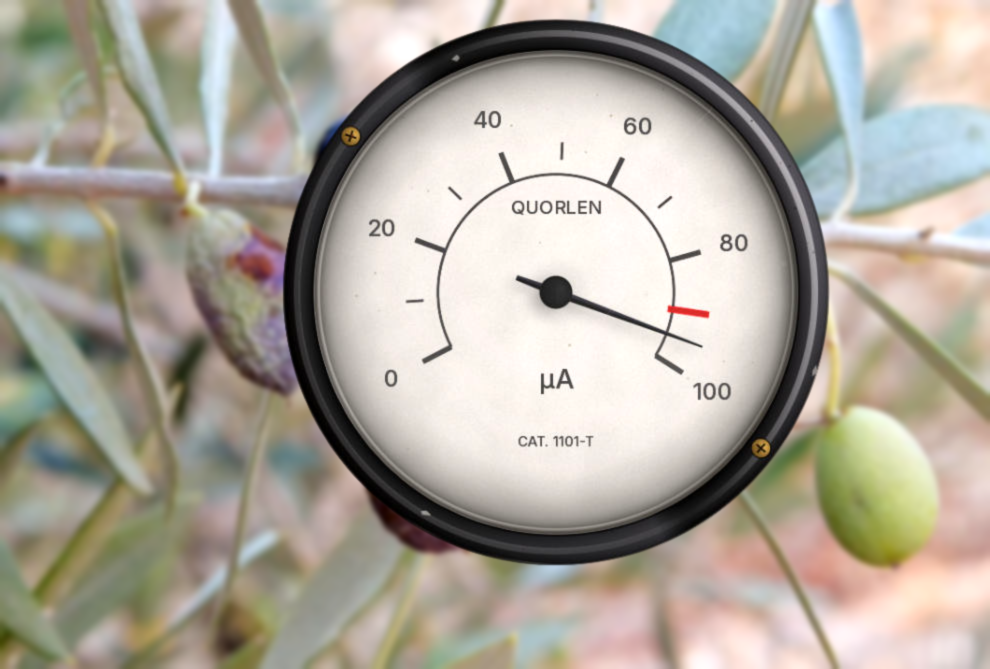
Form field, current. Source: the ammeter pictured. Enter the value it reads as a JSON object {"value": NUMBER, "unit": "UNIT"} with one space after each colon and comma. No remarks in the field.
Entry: {"value": 95, "unit": "µA"}
